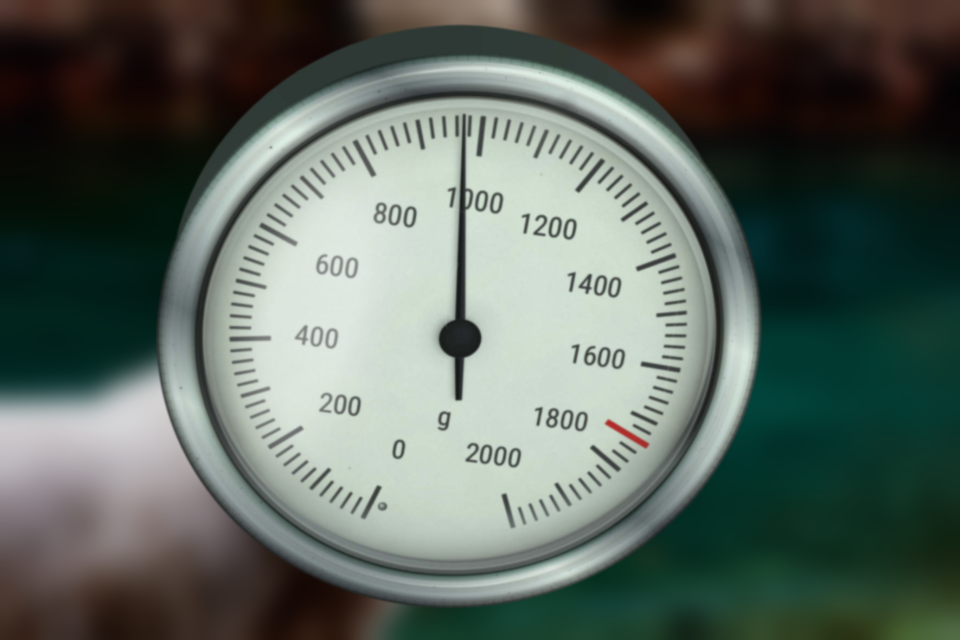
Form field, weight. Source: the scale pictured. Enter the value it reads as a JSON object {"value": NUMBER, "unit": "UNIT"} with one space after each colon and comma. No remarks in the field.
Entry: {"value": 970, "unit": "g"}
